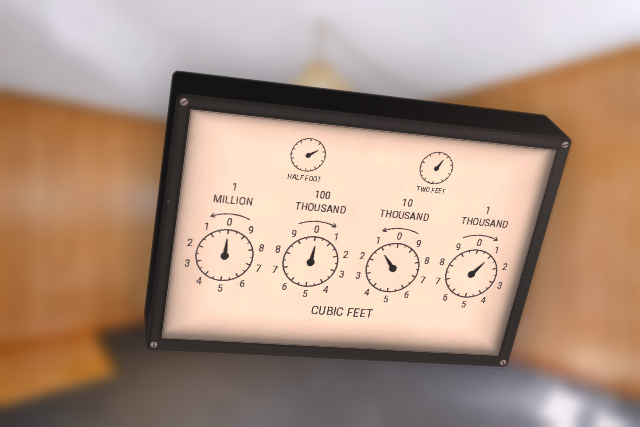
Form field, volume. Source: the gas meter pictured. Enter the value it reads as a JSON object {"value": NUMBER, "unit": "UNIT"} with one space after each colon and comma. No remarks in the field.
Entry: {"value": 1100, "unit": "ft³"}
